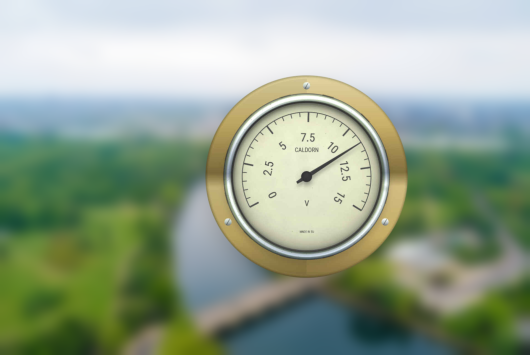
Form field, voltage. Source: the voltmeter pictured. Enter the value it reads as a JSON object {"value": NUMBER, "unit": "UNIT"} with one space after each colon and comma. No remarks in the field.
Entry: {"value": 11, "unit": "V"}
